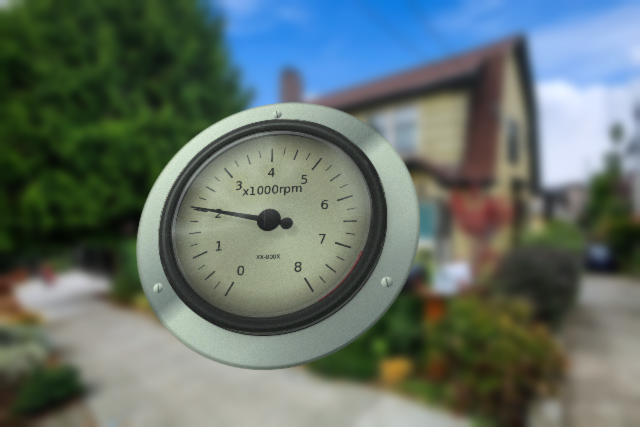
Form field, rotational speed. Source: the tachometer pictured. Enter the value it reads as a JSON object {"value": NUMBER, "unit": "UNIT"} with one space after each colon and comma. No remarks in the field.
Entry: {"value": 2000, "unit": "rpm"}
